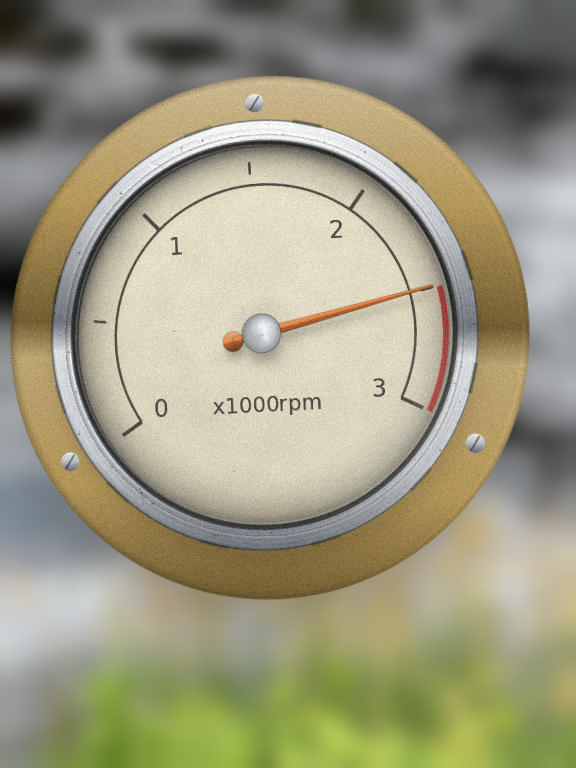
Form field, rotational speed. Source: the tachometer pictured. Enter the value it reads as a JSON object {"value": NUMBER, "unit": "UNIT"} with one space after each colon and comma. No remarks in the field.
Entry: {"value": 2500, "unit": "rpm"}
